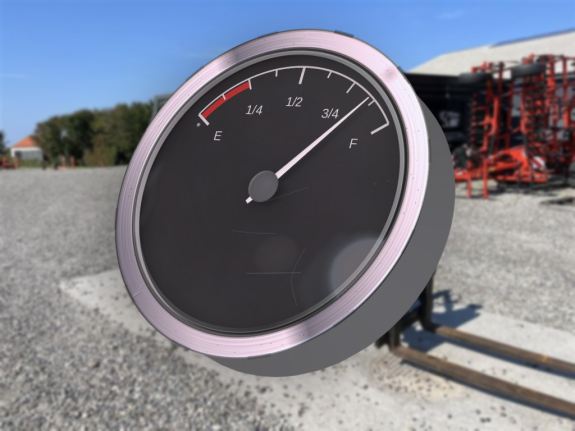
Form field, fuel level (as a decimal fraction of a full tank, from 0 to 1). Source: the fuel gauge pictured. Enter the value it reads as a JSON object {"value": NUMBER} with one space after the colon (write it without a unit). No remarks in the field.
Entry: {"value": 0.875}
